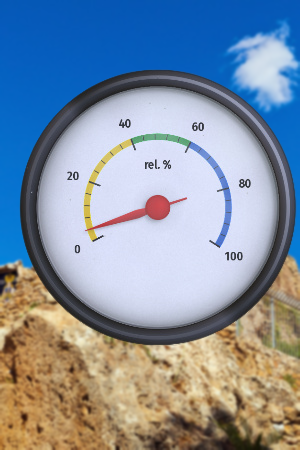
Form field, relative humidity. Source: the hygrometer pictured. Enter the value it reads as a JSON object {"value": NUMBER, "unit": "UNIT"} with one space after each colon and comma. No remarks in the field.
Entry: {"value": 4, "unit": "%"}
